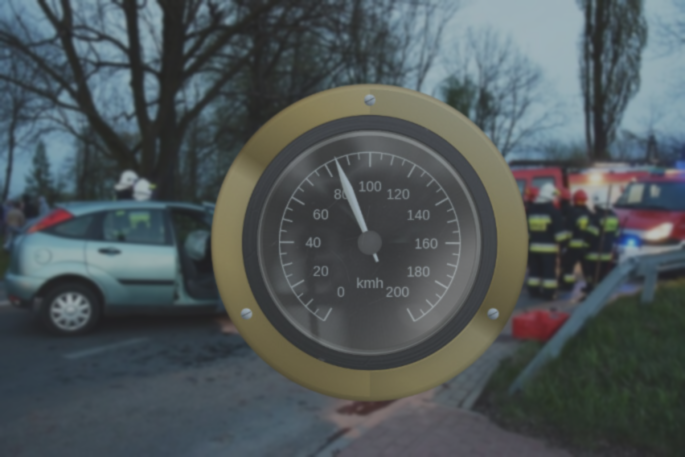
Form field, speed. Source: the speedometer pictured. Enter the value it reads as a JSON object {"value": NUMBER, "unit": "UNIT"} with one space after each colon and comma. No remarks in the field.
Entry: {"value": 85, "unit": "km/h"}
